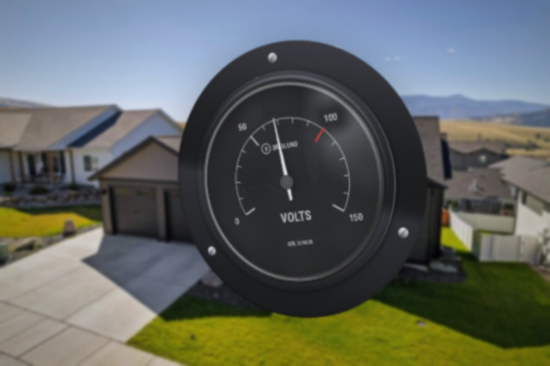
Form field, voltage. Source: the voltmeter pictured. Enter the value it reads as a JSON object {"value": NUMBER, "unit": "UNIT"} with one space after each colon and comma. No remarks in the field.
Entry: {"value": 70, "unit": "V"}
